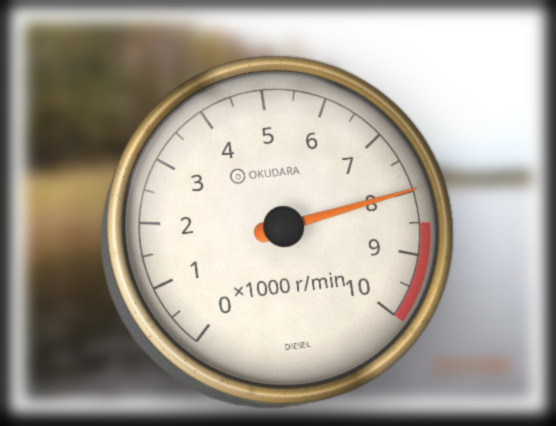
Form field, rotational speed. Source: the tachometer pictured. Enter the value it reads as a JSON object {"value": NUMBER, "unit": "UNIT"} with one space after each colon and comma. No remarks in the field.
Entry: {"value": 8000, "unit": "rpm"}
